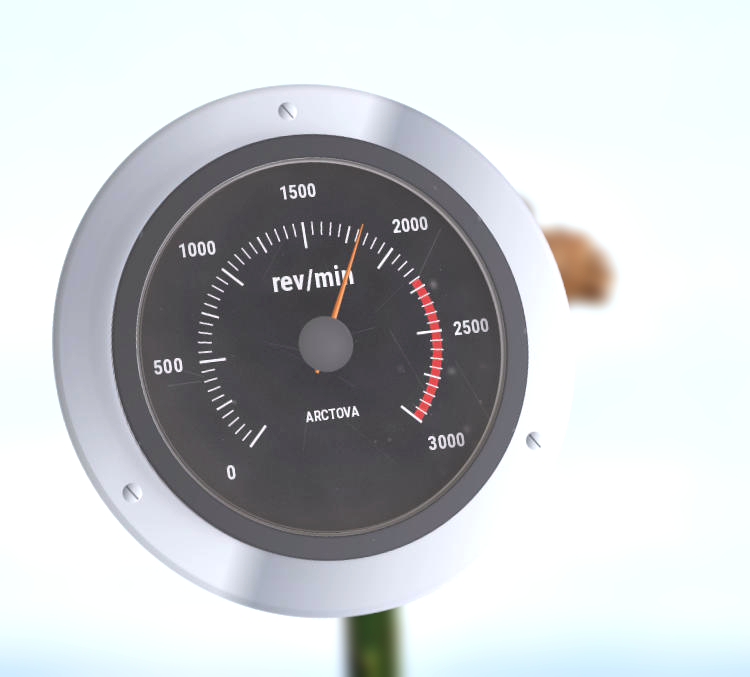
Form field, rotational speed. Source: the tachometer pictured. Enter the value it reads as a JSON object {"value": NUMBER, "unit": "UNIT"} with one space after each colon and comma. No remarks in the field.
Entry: {"value": 1800, "unit": "rpm"}
